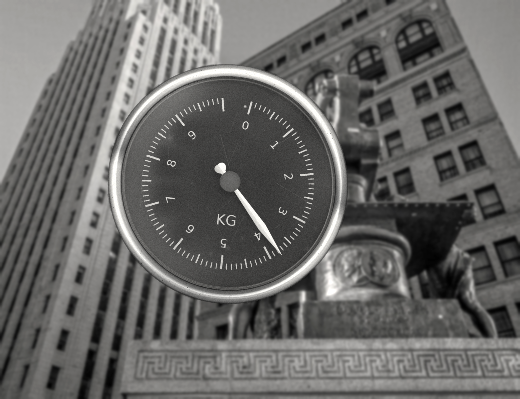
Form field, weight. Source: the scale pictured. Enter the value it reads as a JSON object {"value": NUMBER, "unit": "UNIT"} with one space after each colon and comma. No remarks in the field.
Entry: {"value": 3.8, "unit": "kg"}
